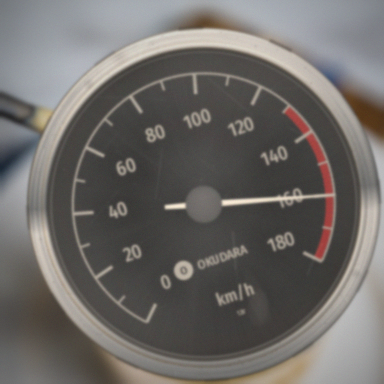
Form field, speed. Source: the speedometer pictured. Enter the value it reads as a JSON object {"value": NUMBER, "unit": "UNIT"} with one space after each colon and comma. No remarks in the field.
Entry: {"value": 160, "unit": "km/h"}
